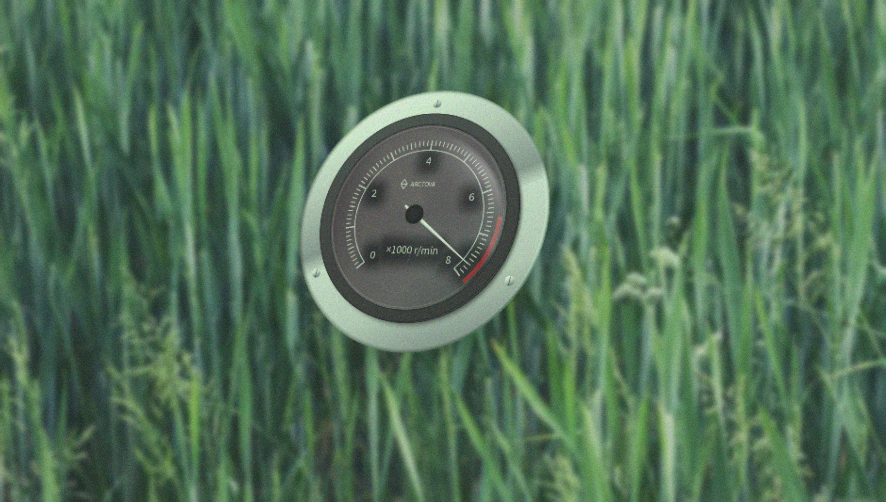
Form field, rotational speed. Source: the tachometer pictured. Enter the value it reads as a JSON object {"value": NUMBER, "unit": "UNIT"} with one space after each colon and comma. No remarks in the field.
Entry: {"value": 7700, "unit": "rpm"}
